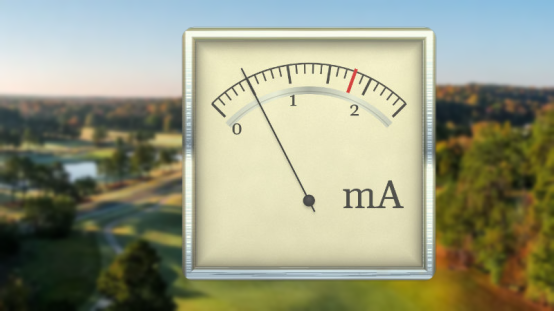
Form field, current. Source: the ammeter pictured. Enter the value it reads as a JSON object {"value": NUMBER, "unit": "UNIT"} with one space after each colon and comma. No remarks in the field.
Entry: {"value": 0.5, "unit": "mA"}
